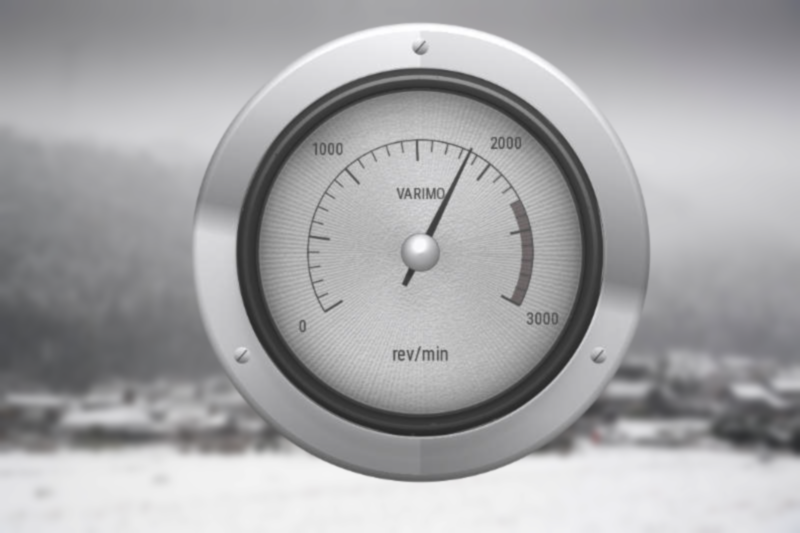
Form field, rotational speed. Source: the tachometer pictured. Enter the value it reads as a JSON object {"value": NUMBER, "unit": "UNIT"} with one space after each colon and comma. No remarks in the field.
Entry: {"value": 1850, "unit": "rpm"}
